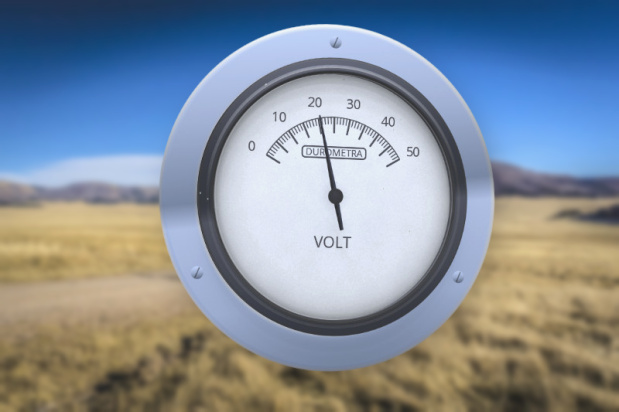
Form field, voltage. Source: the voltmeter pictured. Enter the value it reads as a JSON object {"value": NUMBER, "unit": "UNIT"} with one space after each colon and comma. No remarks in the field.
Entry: {"value": 20, "unit": "V"}
